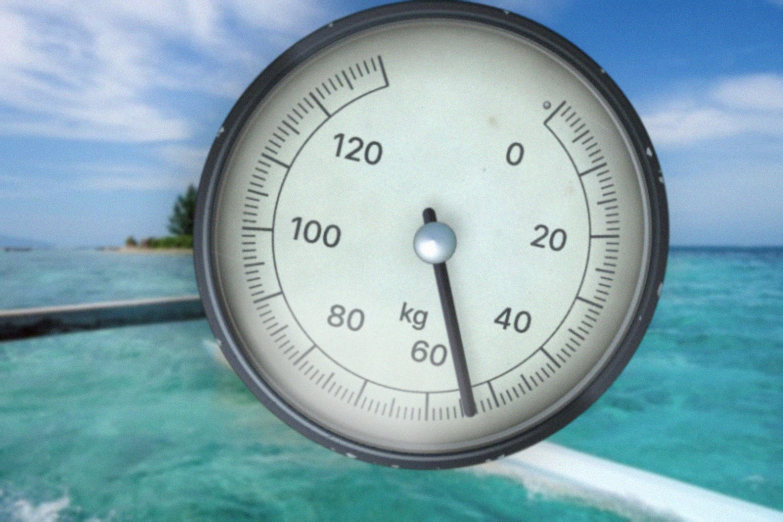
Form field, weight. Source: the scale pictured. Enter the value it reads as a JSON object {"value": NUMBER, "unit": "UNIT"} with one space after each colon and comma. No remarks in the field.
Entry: {"value": 54, "unit": "kg"}
